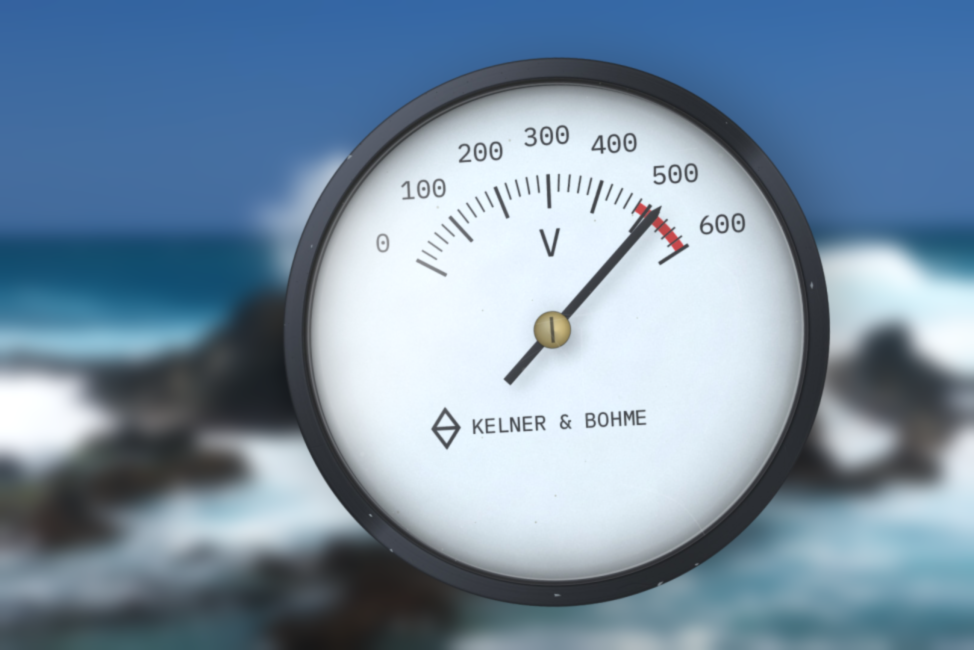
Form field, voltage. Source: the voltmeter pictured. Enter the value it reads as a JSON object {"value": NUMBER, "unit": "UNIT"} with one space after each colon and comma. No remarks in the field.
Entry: {"value": 520, "unit": "V"}
